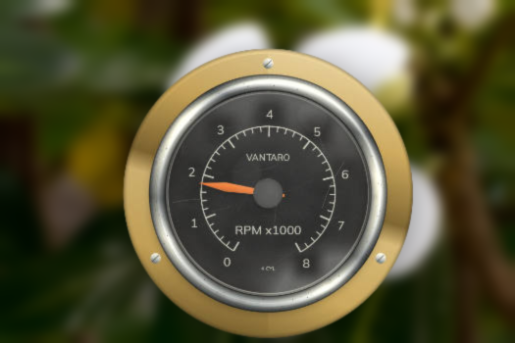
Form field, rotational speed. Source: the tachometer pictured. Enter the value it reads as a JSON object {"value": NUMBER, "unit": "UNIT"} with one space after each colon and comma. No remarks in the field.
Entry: {"value": 1800, "unit": "rpm"}
